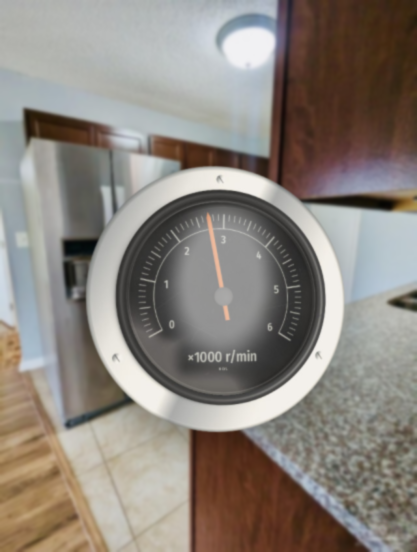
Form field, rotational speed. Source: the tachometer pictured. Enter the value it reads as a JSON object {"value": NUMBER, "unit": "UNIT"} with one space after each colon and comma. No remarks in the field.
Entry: {"value": 2700, "unit": "rpm"}
